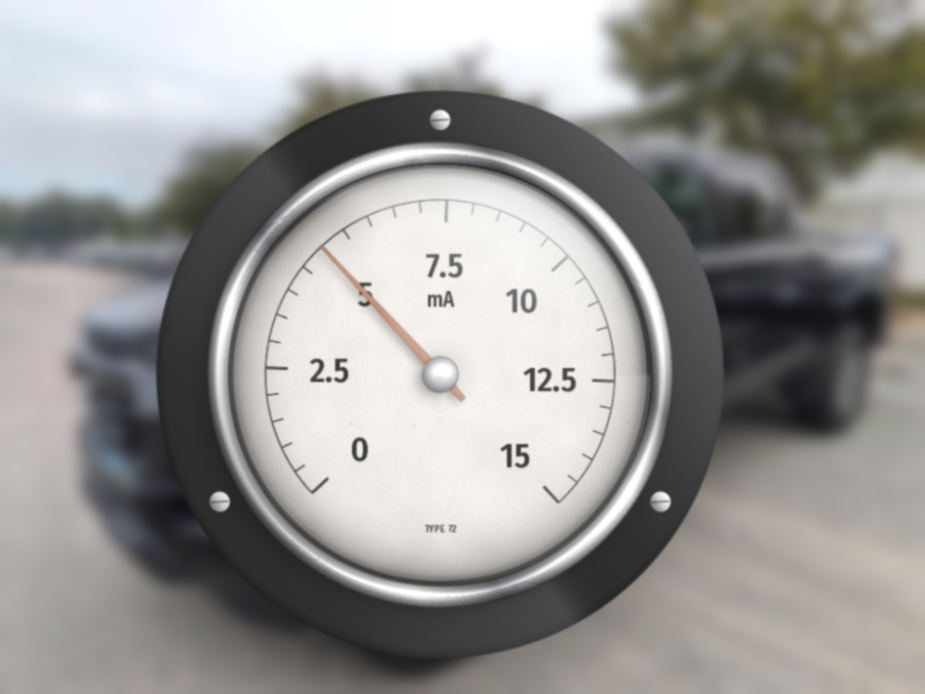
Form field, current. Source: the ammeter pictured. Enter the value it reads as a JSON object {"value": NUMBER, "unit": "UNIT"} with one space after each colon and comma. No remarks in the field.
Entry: {"value": 5, "unit": "mA"}
